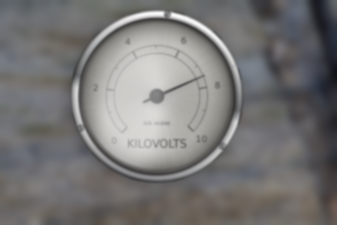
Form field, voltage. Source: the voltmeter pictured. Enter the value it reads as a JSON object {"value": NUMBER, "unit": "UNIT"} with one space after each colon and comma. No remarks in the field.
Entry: {"value": 7.5, "unit": "kV"}
